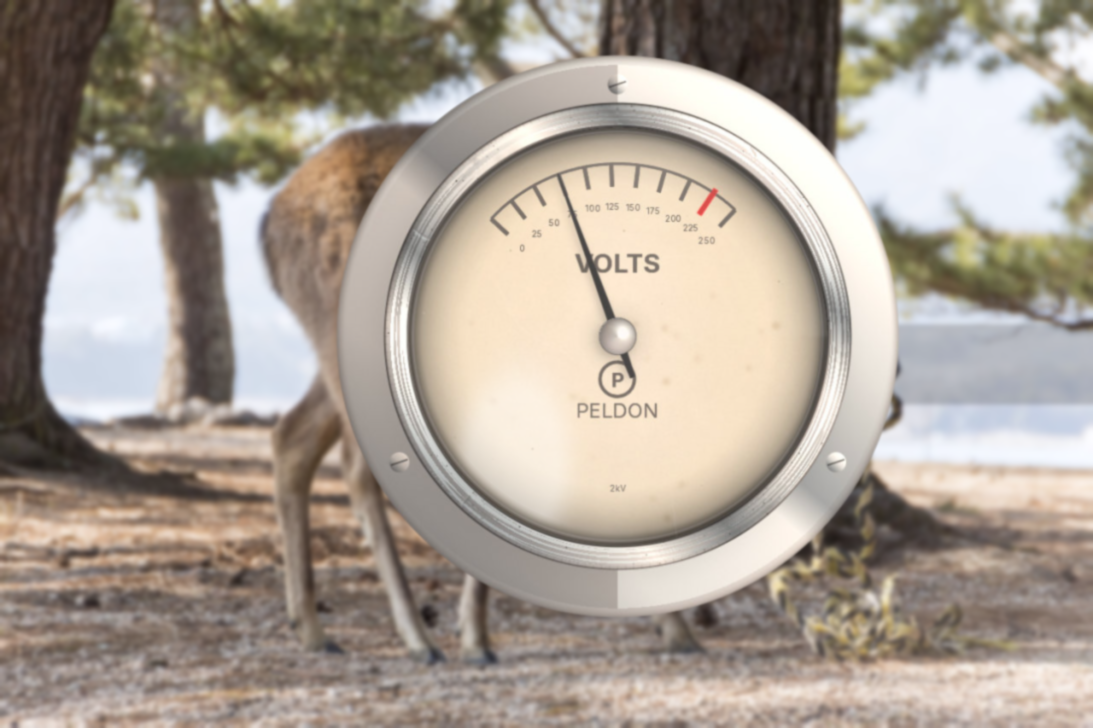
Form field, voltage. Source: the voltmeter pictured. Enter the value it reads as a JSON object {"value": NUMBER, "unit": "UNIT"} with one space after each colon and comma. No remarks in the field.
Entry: {"value": 75, "unit": "V"}
